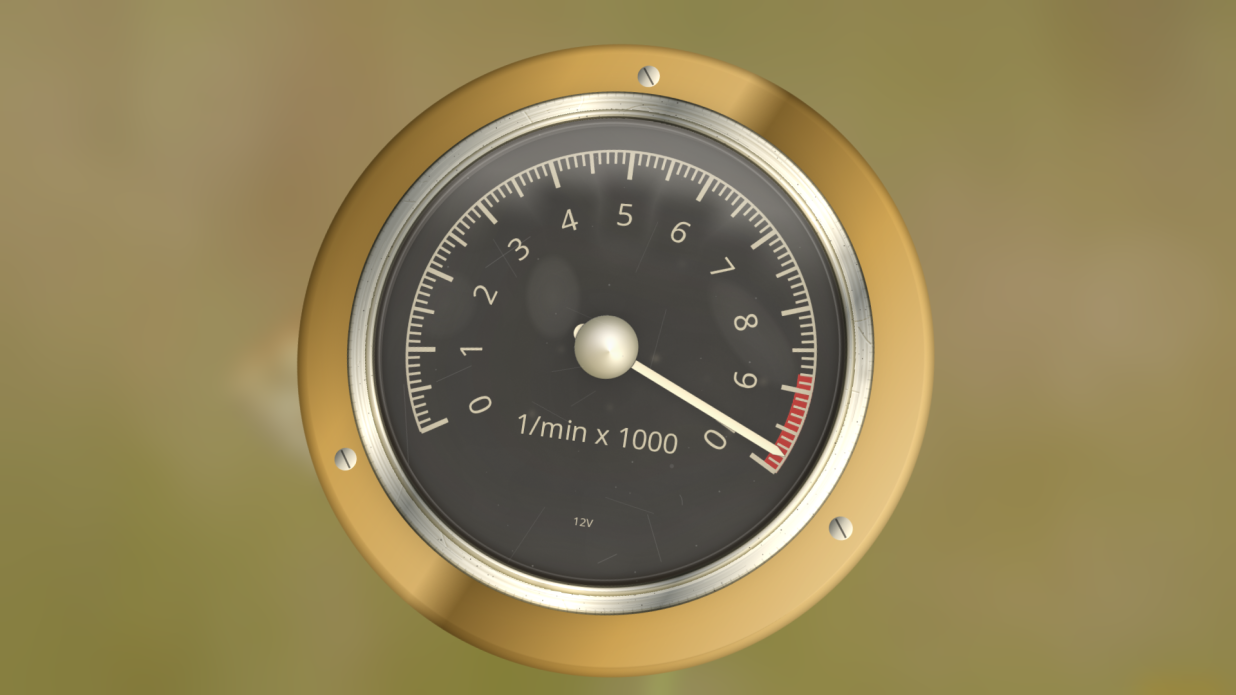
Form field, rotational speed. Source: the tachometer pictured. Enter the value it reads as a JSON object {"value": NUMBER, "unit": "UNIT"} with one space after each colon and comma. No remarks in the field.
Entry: {"value": 9800, "unit": "rpm"}
